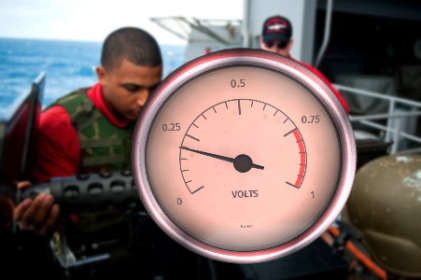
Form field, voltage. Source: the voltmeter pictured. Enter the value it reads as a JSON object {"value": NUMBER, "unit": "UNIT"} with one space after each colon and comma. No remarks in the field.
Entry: {"value": 0.2, "unit": "V"}
